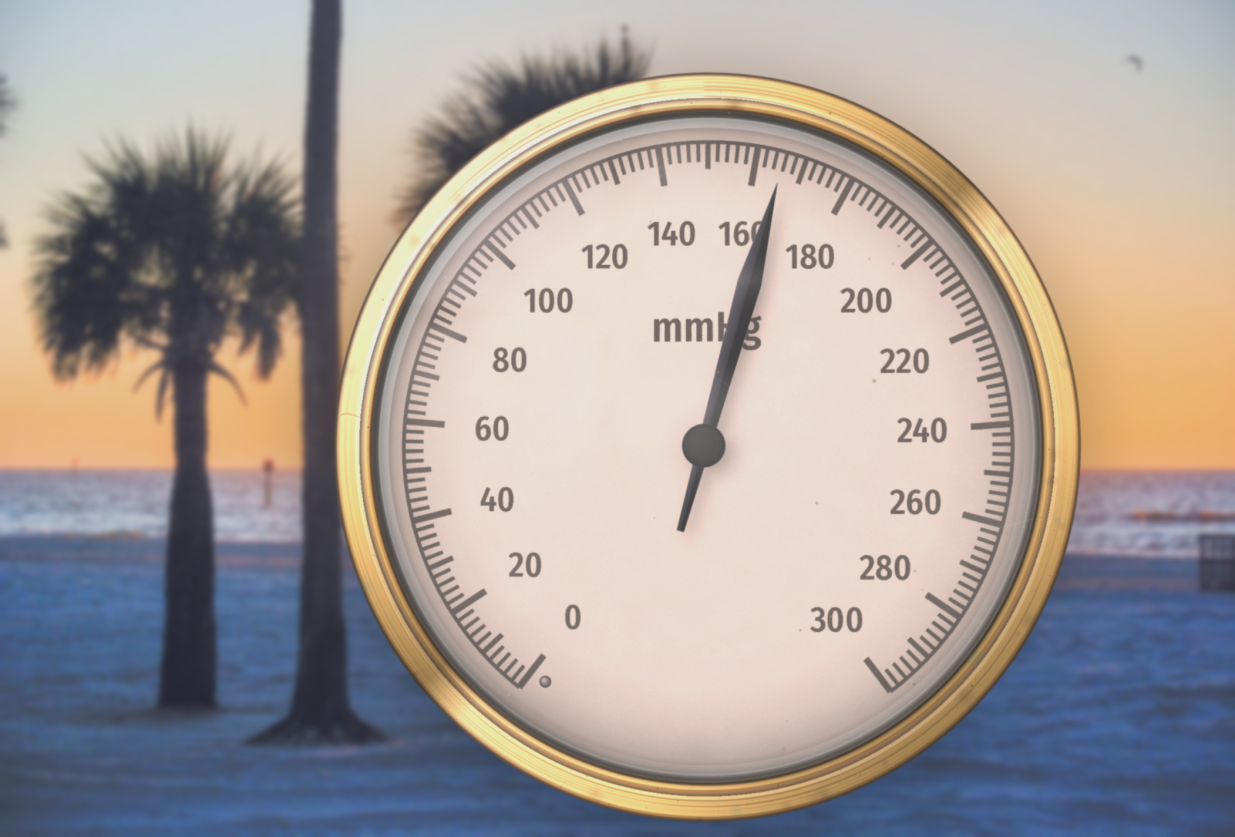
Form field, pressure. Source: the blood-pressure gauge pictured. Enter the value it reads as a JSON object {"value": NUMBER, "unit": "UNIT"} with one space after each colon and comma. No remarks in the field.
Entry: {"value": 166, "unit": "mmHg"}
